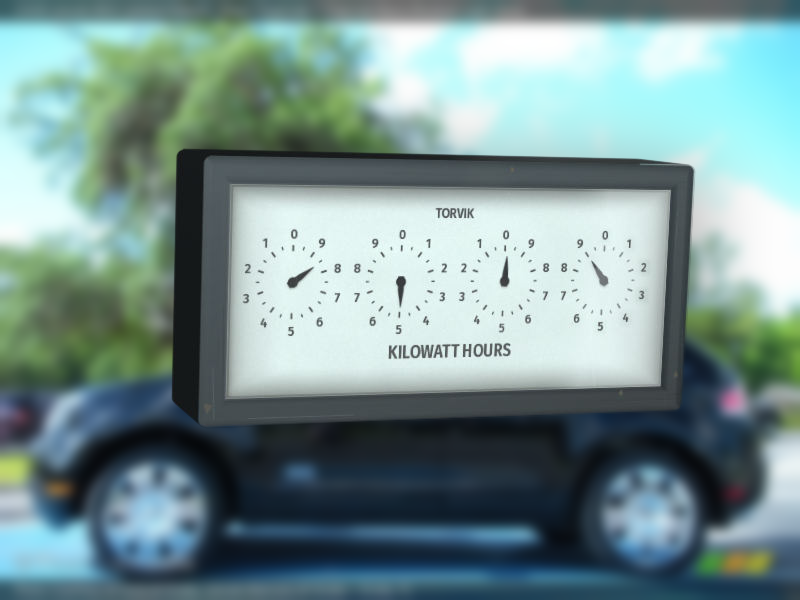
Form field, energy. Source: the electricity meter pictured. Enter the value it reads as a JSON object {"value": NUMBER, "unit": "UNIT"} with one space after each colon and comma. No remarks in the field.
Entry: {"value": 8499, "unit": "kWh"}
